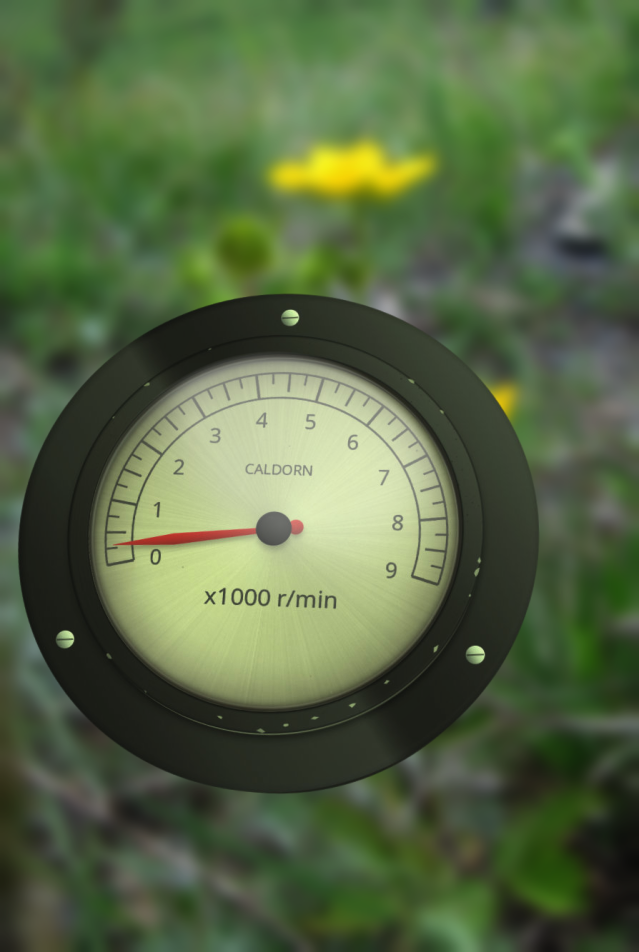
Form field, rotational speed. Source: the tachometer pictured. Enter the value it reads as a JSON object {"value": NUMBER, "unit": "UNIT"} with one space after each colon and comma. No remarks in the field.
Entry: {"value": 250, "unit": "rpm"}
